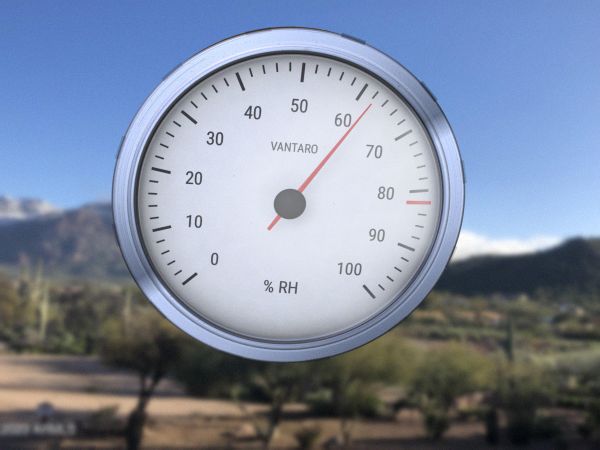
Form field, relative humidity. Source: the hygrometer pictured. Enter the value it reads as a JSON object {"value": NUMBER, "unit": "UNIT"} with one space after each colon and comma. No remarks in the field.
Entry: {"value": 62, "unit": "%"}
